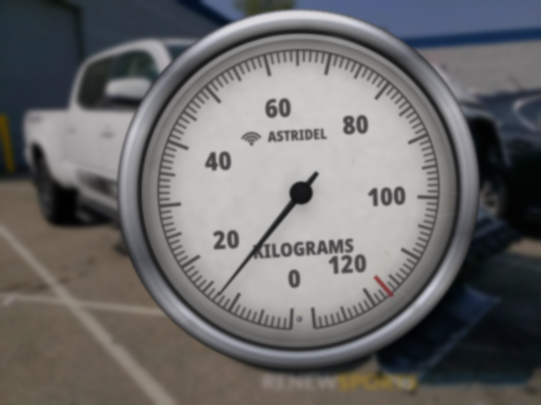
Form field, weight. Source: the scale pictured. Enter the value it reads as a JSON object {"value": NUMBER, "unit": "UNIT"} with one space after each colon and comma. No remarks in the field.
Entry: {"value": 13, "unit": "kg"}
